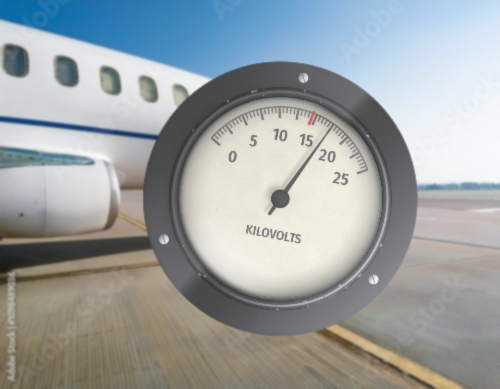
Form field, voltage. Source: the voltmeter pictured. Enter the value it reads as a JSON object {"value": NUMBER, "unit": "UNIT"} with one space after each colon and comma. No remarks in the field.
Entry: {"value": 17.5, "unit": "kV"}
